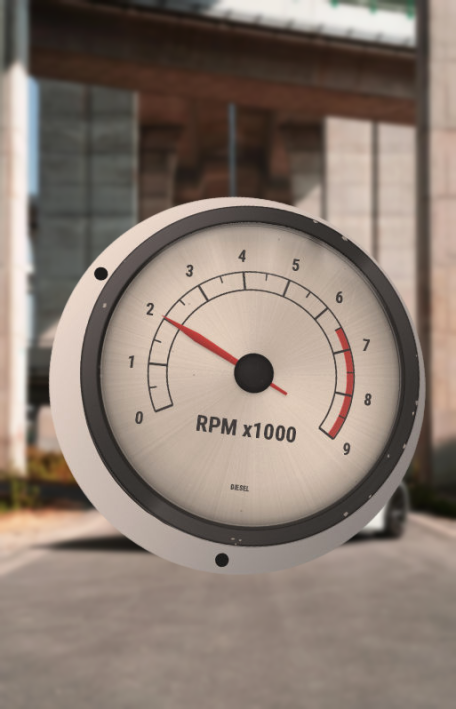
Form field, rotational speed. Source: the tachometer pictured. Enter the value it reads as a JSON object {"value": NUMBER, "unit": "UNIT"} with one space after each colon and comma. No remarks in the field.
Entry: {"value": 2000, "unit": "rpm"}
